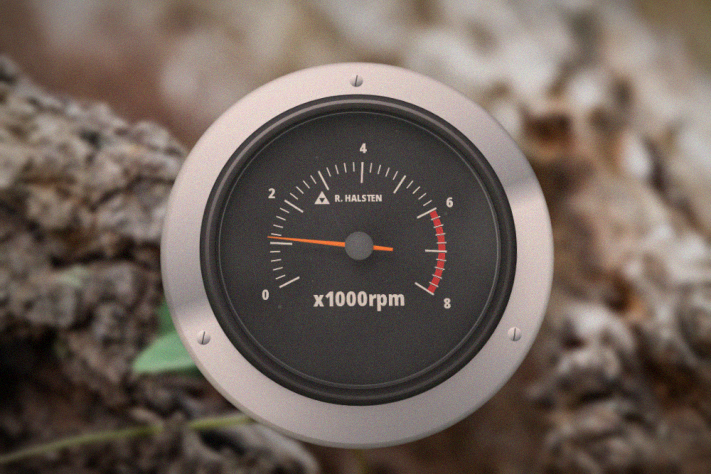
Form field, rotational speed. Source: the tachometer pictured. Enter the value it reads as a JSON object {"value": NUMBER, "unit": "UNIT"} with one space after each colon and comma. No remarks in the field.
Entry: {"value": 1100, "unit": "rpm"}
